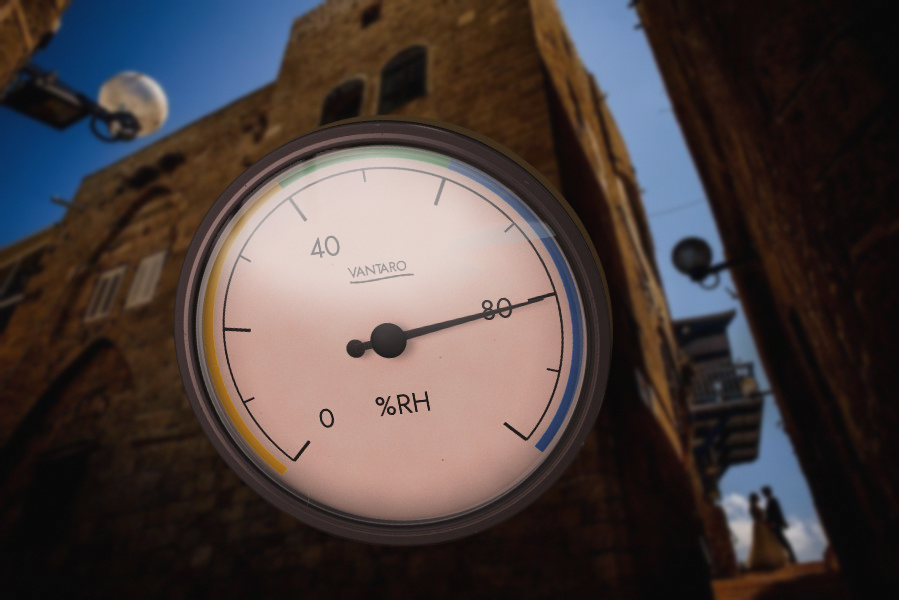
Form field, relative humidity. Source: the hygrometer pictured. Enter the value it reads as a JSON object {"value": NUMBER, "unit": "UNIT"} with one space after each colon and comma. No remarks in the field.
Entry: {"value": 80, "unit": "%"}
